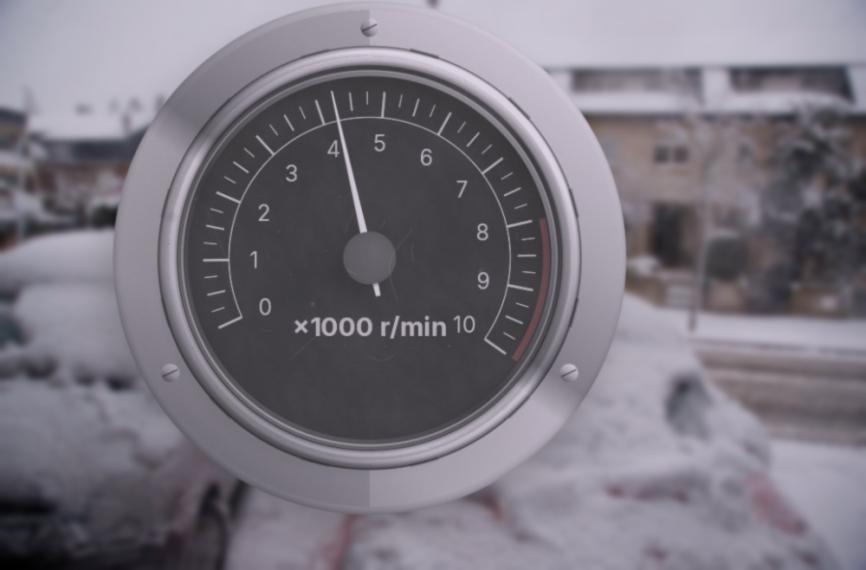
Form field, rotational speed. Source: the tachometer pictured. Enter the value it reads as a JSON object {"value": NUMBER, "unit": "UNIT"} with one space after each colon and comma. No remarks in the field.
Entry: {"value": 4250, "unit": "rpm"}
